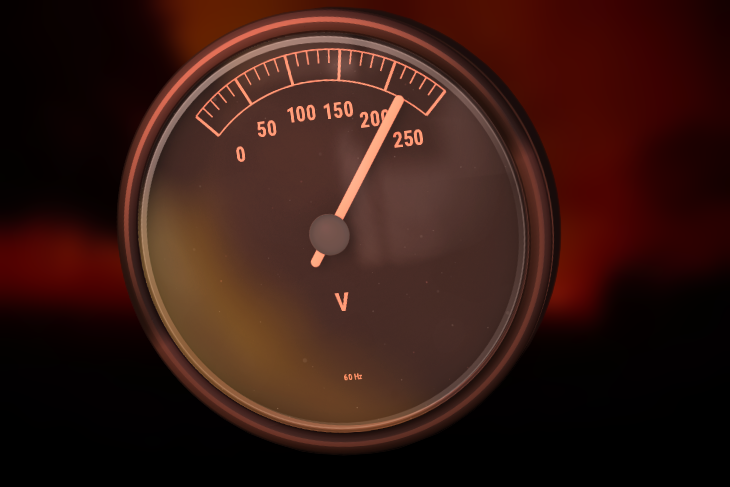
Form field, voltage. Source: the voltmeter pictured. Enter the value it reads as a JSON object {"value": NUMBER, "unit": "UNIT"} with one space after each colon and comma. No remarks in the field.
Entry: {"value": 220, "unit": "V"}
